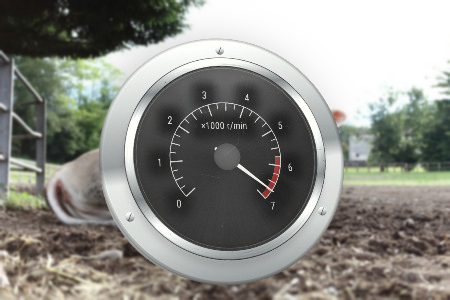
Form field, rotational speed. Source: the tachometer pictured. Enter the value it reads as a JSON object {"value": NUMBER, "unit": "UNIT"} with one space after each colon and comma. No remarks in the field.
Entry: {"value": 6750, "unit": "rpm"}
